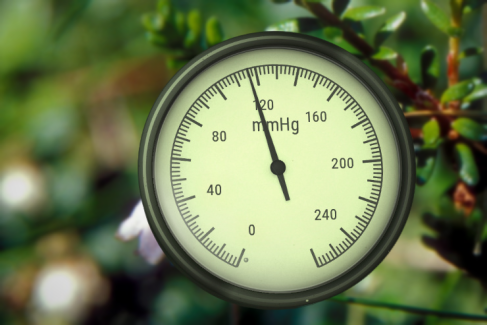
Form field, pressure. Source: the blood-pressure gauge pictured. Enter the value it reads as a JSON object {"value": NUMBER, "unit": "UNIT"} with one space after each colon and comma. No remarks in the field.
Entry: {"value": 116, "unit": "mmHg"}
